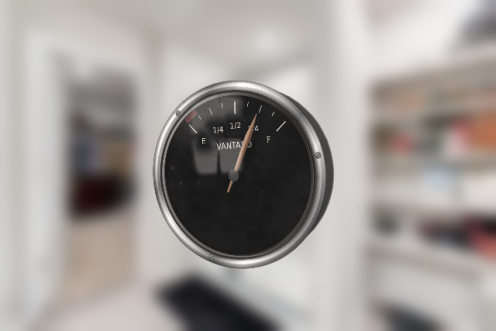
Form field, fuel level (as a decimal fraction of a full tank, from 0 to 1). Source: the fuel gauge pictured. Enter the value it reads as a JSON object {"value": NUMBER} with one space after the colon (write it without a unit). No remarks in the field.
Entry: {"value": 0.75}
